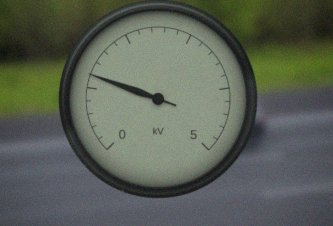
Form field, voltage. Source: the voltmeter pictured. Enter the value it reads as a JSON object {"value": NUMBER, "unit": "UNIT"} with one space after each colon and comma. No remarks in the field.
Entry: {"value": 1.2, "unit": "kV"}
